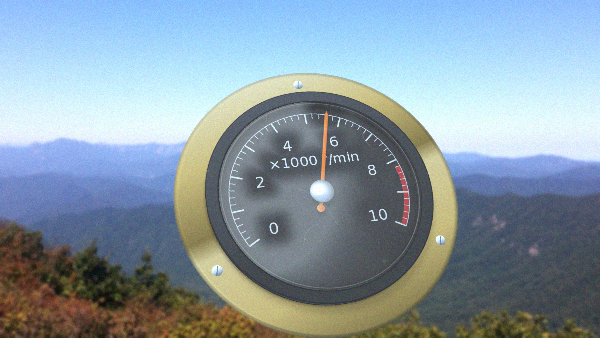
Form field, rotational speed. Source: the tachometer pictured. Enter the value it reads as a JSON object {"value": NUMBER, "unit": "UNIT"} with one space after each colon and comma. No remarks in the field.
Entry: {"value": 5600, "unit": "rpm"}
